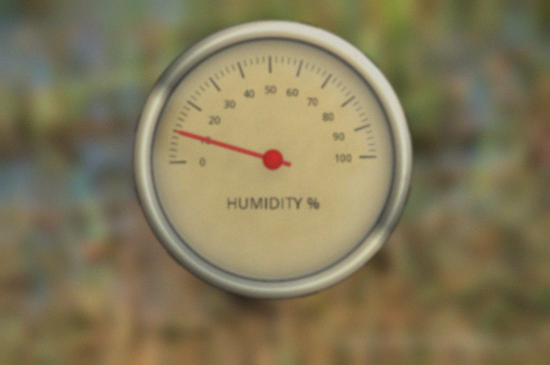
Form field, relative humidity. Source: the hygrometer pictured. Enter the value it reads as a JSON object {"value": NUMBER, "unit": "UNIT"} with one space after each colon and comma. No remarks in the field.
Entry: {"value": 10, "unit": "%"}
